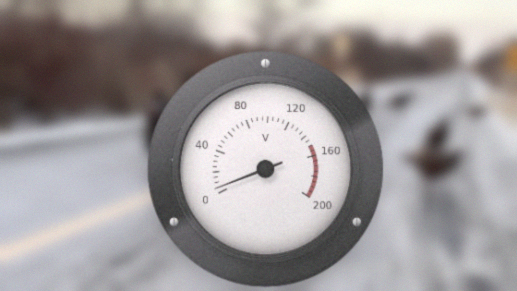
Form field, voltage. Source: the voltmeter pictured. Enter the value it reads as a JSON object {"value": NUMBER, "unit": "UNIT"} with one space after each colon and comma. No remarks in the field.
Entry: {"value": 5, "unit": "V"}
